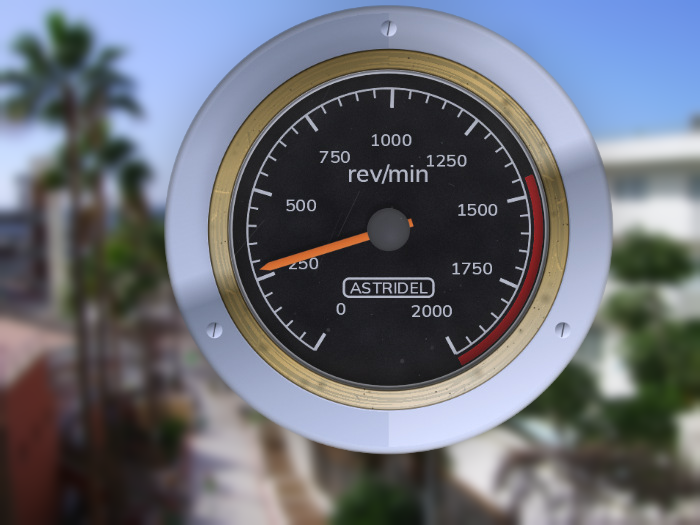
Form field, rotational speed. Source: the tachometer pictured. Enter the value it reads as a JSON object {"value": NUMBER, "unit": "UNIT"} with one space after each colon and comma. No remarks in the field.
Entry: {"value": 275, "unit": "rpm"}
